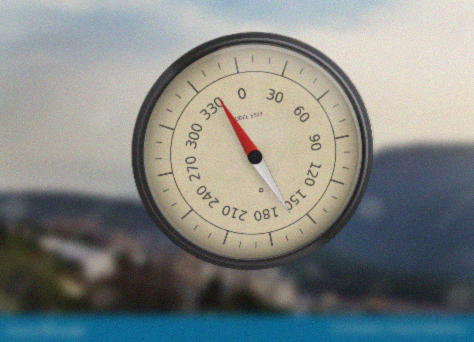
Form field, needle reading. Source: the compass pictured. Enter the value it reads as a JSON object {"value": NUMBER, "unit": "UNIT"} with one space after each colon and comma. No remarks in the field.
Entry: {"value": 340, "unit": "°"}
